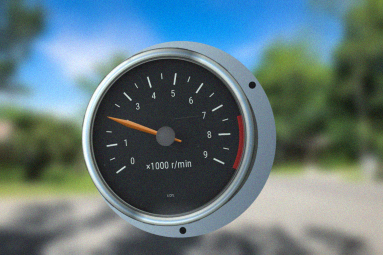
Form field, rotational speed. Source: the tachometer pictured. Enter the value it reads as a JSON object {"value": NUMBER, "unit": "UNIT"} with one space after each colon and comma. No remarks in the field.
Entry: {"value": 2000, "unit": "rpm"}
